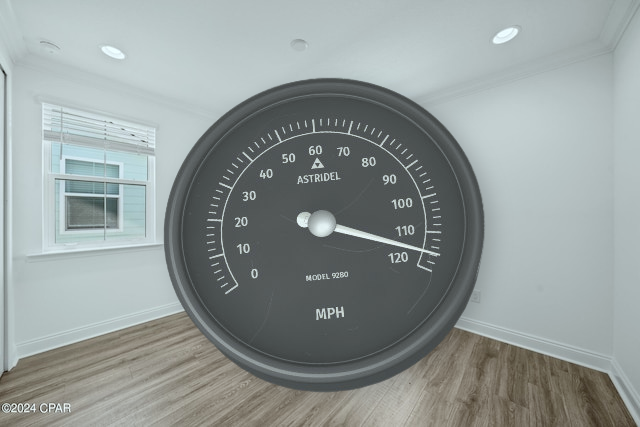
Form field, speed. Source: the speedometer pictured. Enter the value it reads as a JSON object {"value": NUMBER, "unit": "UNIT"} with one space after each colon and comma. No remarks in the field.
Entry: {"value": 116, "unit": "mph"}
